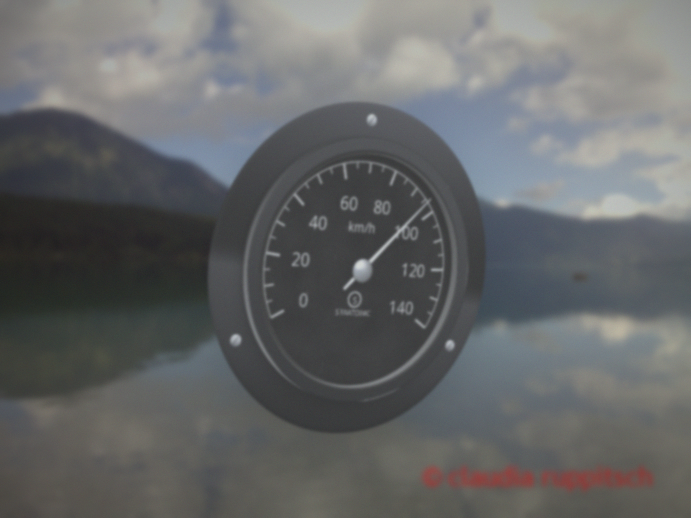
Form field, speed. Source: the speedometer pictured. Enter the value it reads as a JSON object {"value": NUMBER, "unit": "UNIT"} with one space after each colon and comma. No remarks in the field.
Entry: {"value": 95, "unit": "km/h"}
